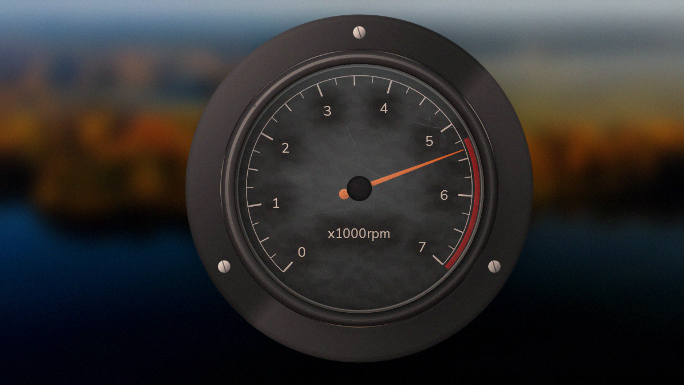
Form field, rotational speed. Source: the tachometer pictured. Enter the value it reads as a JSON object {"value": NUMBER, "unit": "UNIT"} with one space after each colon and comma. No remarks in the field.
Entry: {"value": 5375, "unit": "rpm"}
